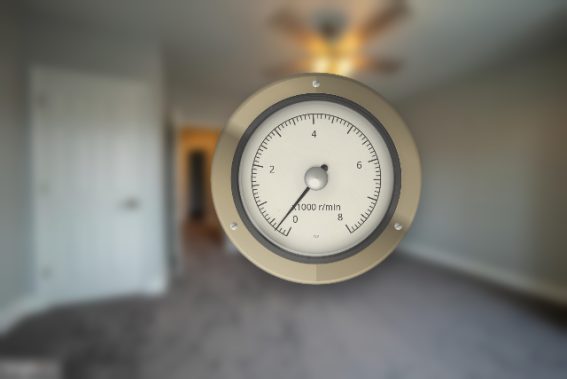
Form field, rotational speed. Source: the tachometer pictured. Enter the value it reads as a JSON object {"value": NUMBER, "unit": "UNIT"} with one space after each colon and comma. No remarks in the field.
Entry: {"value": 300, "unit": "rpm"}
